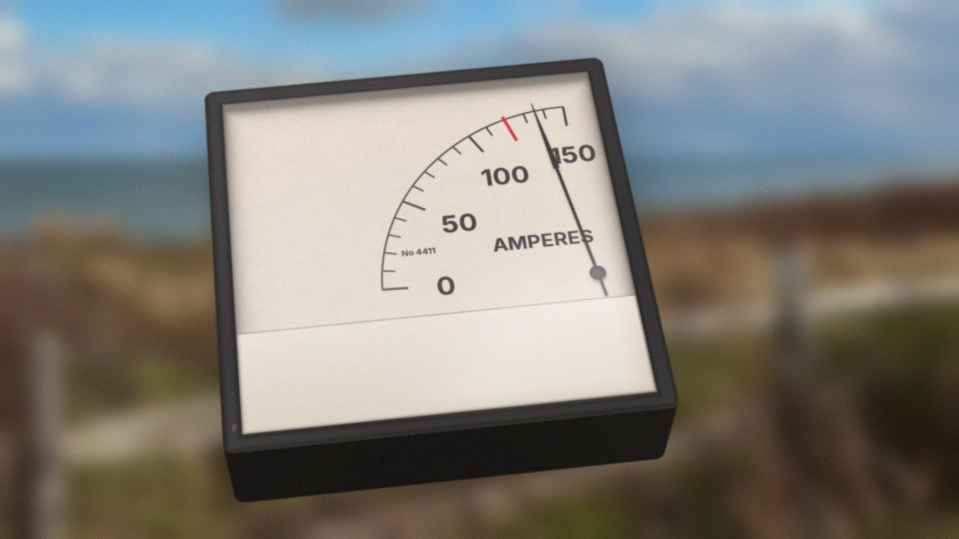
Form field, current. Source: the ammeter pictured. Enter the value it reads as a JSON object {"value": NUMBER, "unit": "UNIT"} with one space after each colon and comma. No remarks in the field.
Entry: {"value": 135, "unit": "A"}
